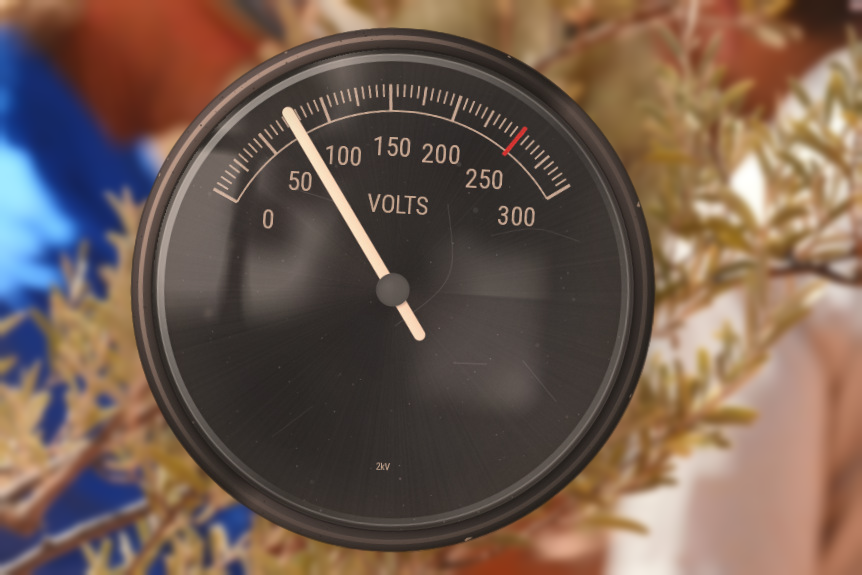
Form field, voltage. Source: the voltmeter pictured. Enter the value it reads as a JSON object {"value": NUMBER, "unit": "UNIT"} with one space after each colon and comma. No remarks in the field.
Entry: {"value": 75, "unit": "V"}
